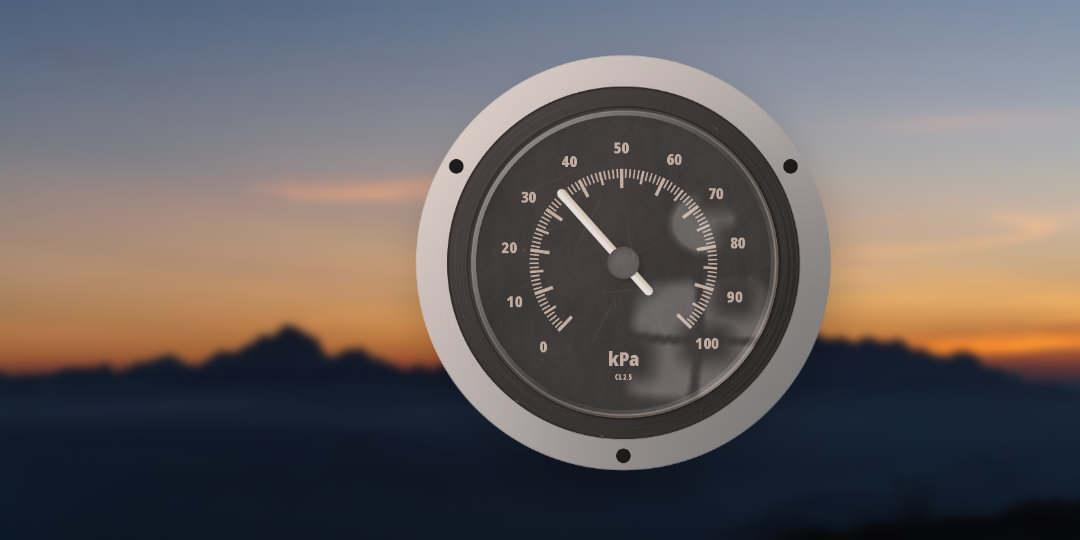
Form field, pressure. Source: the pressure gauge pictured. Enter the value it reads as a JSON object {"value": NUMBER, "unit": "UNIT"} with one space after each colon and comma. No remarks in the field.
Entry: {"value": 35, "unit": "kPa"}
